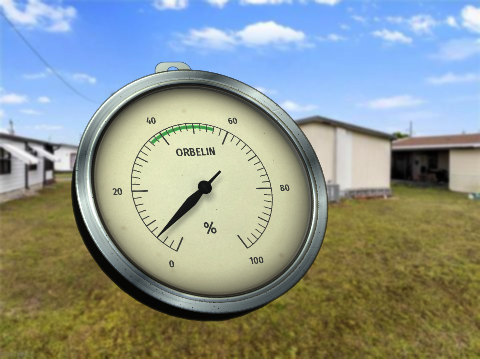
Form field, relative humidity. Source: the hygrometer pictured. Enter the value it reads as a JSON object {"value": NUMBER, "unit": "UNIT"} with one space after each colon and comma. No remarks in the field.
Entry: {"value": 6, "unit": "%"}
